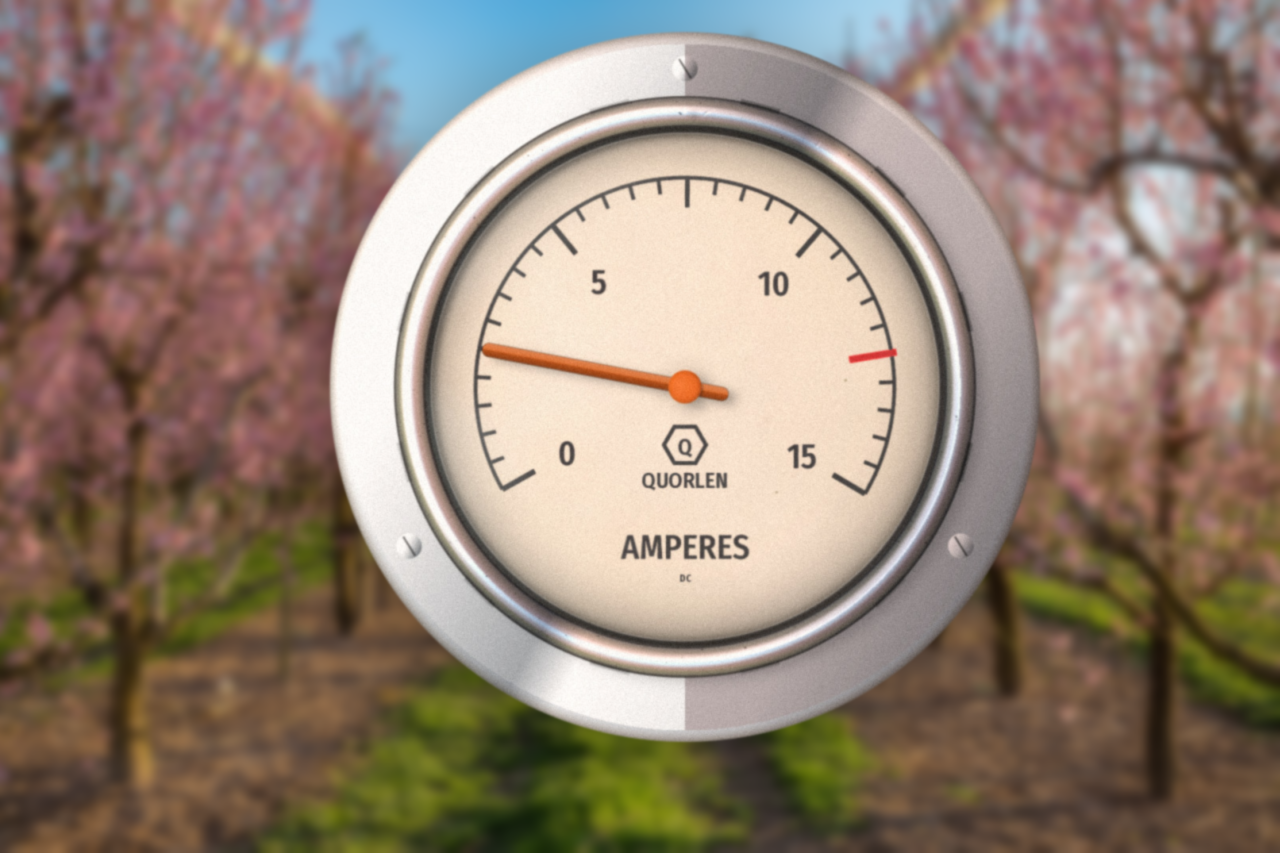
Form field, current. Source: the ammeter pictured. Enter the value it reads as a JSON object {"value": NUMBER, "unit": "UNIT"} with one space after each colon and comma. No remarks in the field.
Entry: {"value": 2.5, "unit": "A"}
